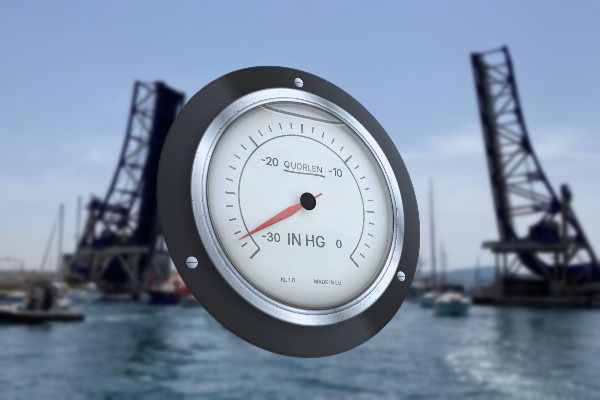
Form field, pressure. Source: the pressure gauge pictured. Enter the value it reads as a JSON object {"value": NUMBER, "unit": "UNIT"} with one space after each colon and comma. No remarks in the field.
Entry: {"value": -28.5, "unit": "inHg"}
